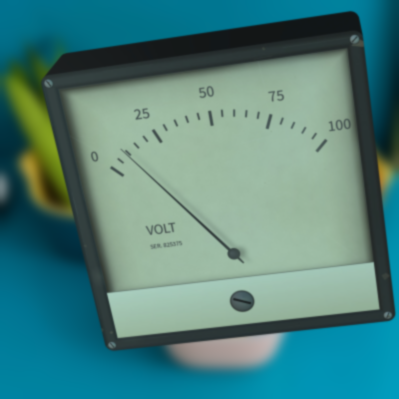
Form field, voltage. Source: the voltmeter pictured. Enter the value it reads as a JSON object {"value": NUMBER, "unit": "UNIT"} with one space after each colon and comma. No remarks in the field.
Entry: {"value": 10, "unit": "V"}
